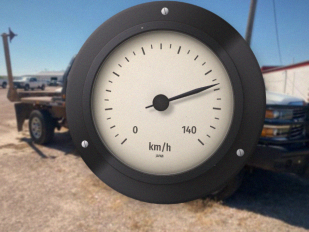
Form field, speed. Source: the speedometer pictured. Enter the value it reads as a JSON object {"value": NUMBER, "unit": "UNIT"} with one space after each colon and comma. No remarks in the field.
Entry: {"value": 107.5, "unit": "km/h"}
